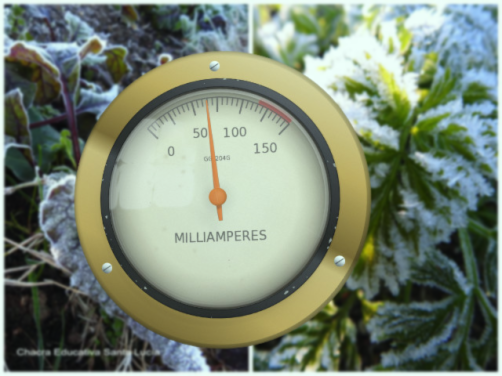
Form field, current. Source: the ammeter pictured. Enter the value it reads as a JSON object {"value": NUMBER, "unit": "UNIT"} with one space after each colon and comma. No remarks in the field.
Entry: {"value": 65, "unit": "mA"}
